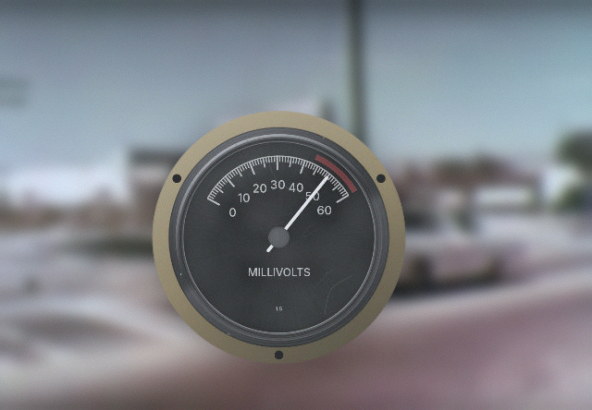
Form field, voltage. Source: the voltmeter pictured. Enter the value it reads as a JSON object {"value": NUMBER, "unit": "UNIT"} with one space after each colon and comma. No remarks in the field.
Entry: {"value": 50, "unit": "mV"}
